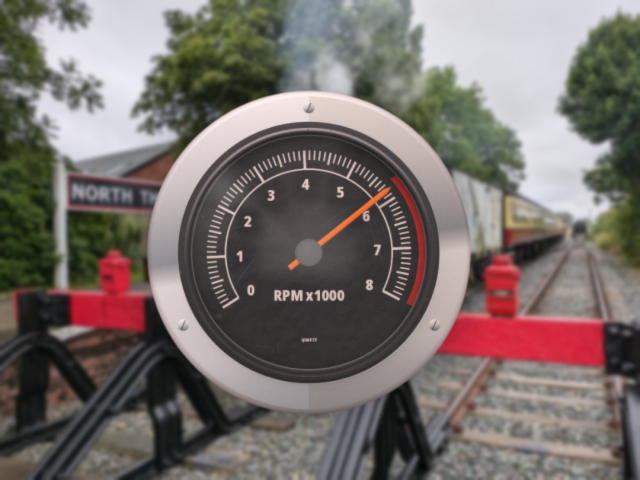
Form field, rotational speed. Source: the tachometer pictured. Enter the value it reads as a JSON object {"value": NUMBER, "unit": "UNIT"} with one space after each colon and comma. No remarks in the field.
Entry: {"value": 5800, "unit": "rpm"}
